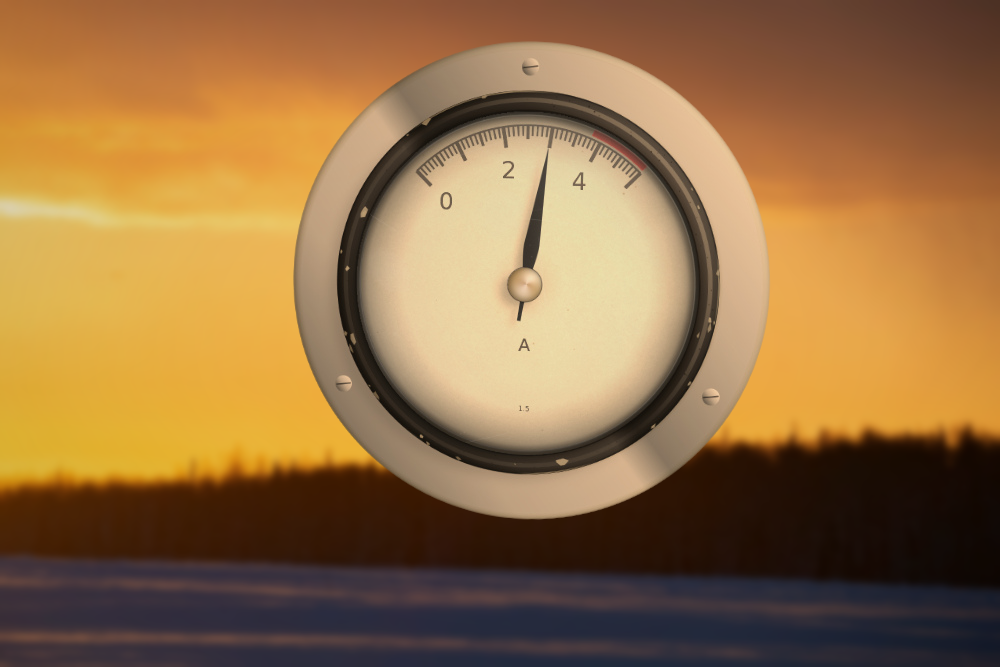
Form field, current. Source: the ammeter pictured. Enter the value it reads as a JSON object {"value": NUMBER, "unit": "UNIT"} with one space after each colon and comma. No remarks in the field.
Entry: {"value": 3, "unit": "A"}
